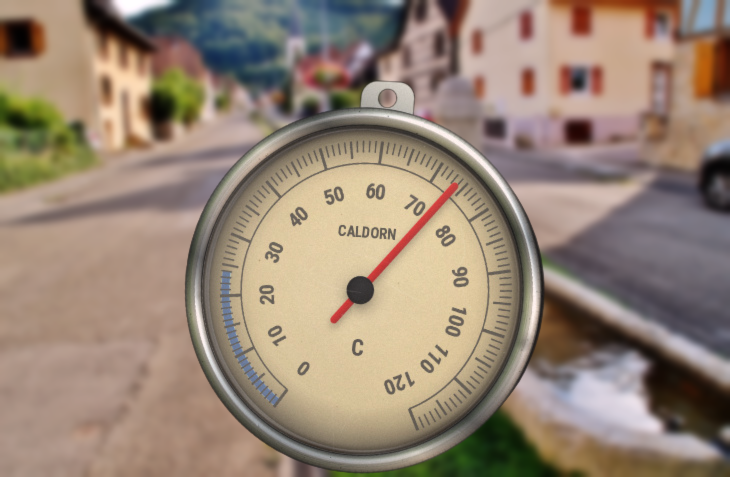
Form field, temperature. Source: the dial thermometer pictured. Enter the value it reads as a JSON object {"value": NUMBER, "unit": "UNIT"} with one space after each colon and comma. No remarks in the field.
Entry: {"value": 74, "unit": "°C"}
